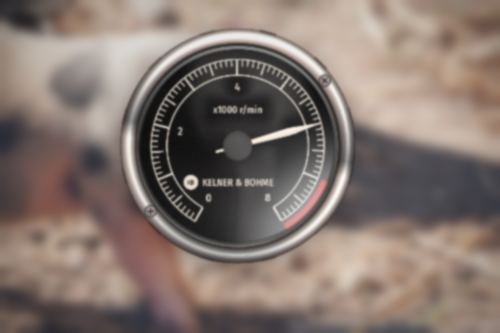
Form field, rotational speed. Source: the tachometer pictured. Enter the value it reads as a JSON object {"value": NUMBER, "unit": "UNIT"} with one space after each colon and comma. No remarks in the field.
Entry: {"value": 6000, "unit": "rpm"}
